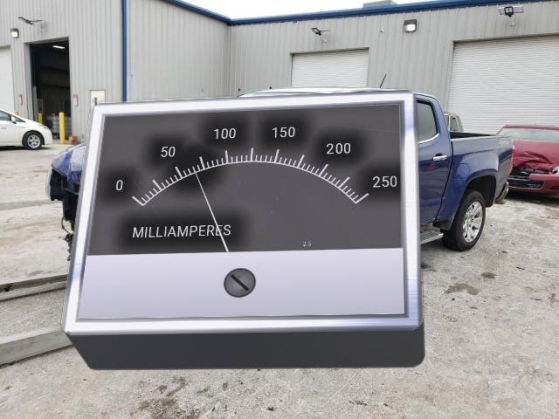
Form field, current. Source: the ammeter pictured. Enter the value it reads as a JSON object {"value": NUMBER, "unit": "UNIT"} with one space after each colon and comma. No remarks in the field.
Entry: {"value": 65, "unit": "mA"}
